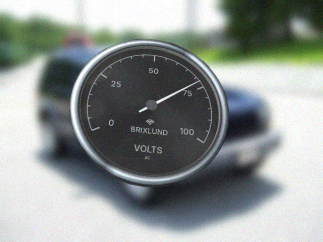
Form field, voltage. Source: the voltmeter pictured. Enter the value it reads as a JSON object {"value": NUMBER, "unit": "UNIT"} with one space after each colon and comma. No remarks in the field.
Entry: {"value": 72.5, "unit": "V"}
